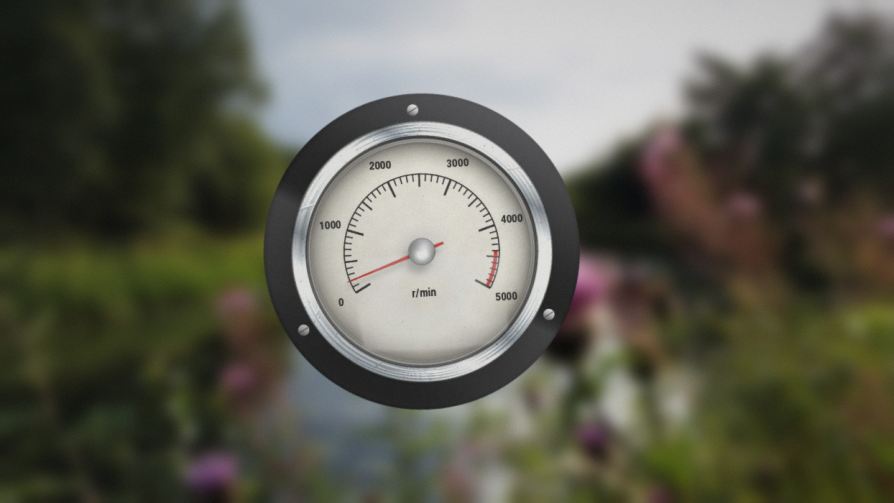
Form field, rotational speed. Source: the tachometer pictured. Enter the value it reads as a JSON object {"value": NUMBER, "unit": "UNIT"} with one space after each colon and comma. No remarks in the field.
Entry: {"value": 200, "unit": "rpm"}
